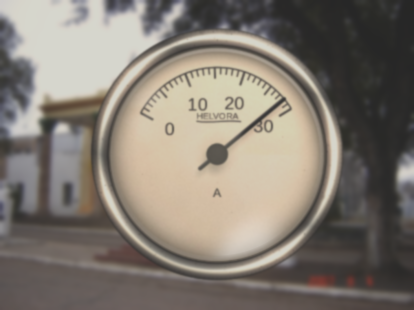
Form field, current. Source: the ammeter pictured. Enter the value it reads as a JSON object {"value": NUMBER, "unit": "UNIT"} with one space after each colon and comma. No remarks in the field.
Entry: {"value": 28, "unit": "A"}
